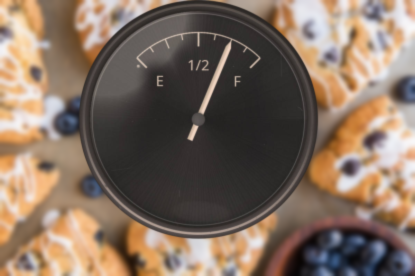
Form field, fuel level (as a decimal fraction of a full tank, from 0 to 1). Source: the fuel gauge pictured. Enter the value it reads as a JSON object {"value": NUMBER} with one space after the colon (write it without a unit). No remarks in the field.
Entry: {"value": 0.75}
